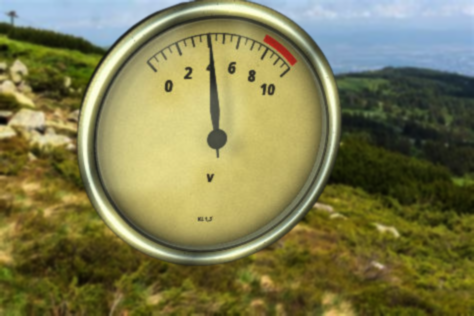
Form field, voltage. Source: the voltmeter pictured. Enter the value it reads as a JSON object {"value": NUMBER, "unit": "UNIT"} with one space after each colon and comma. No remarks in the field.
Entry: {"value": 4, "unit": "V"}
